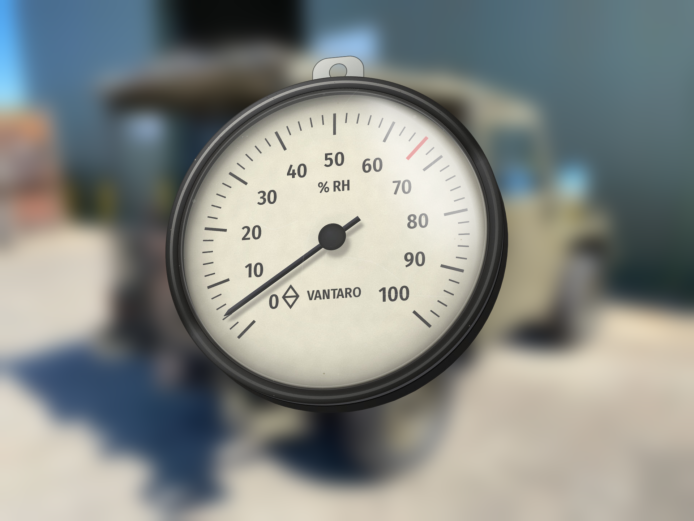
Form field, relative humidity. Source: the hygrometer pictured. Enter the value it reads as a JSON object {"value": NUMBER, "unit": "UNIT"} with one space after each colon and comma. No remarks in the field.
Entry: {"value": 4, "unit": "%"}
